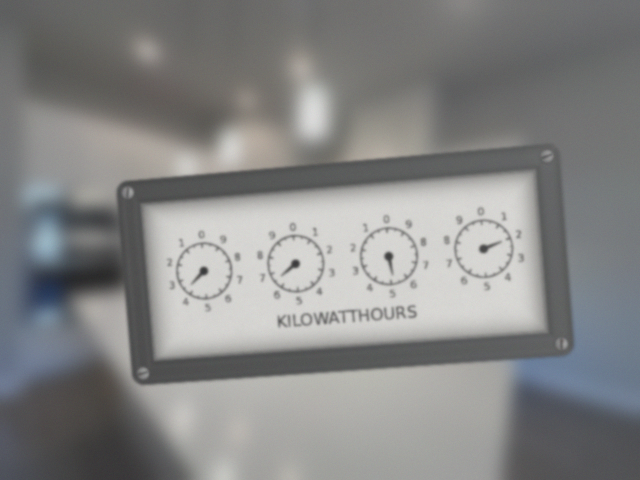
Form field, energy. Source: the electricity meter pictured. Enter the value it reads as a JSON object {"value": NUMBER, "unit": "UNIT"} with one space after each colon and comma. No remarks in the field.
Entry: {"value": 3652, "unit": "kWh"}
